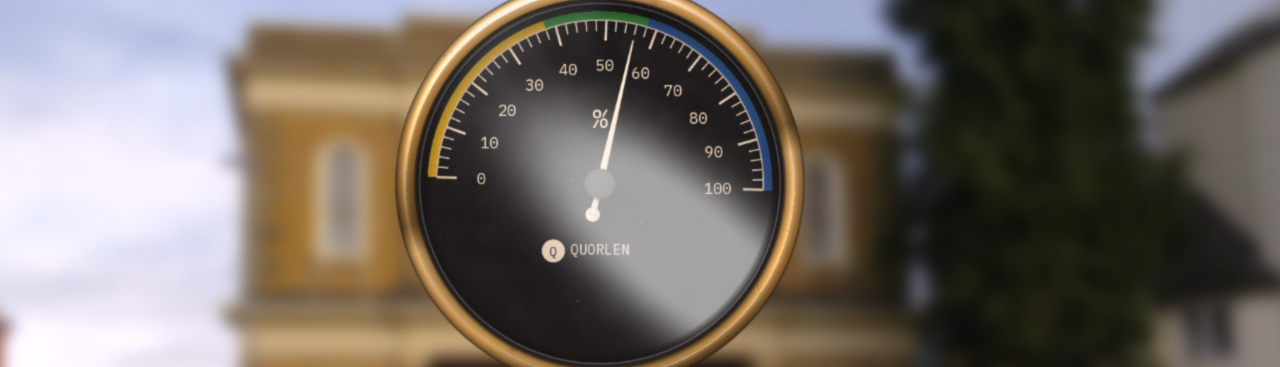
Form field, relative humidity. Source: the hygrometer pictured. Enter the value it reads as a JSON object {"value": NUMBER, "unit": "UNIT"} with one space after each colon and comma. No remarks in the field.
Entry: {"value": 56, "unit": "%"}
